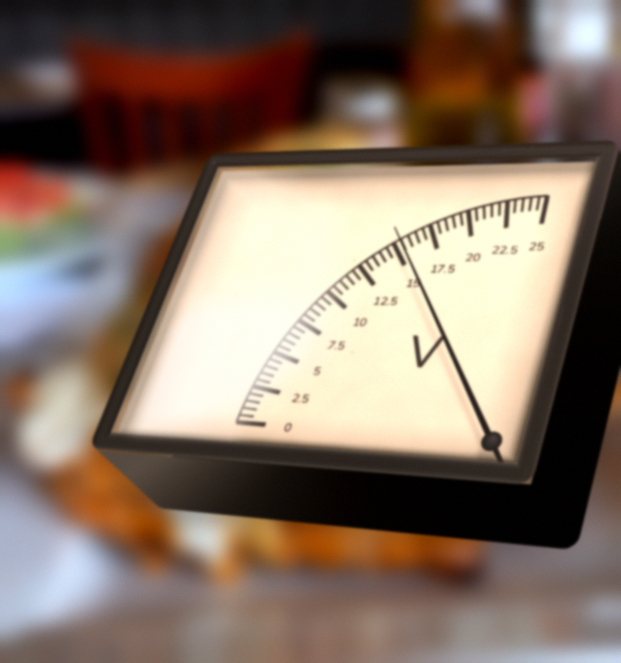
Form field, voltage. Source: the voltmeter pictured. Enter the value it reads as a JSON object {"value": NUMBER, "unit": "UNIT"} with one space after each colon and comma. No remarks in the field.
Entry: {"value": 15.5, "unit": "V"}
